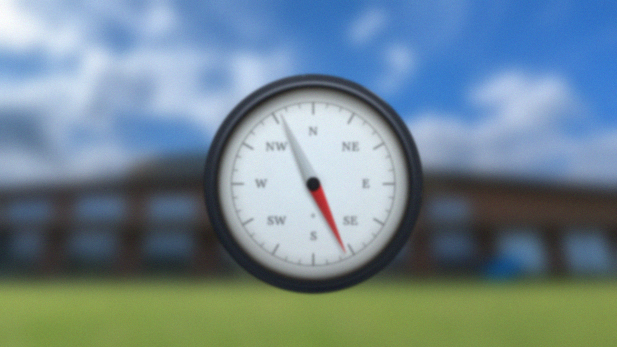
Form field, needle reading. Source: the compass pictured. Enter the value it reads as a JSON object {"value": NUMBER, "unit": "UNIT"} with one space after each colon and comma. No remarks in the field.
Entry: {"value": 155, "unit": "°"}
